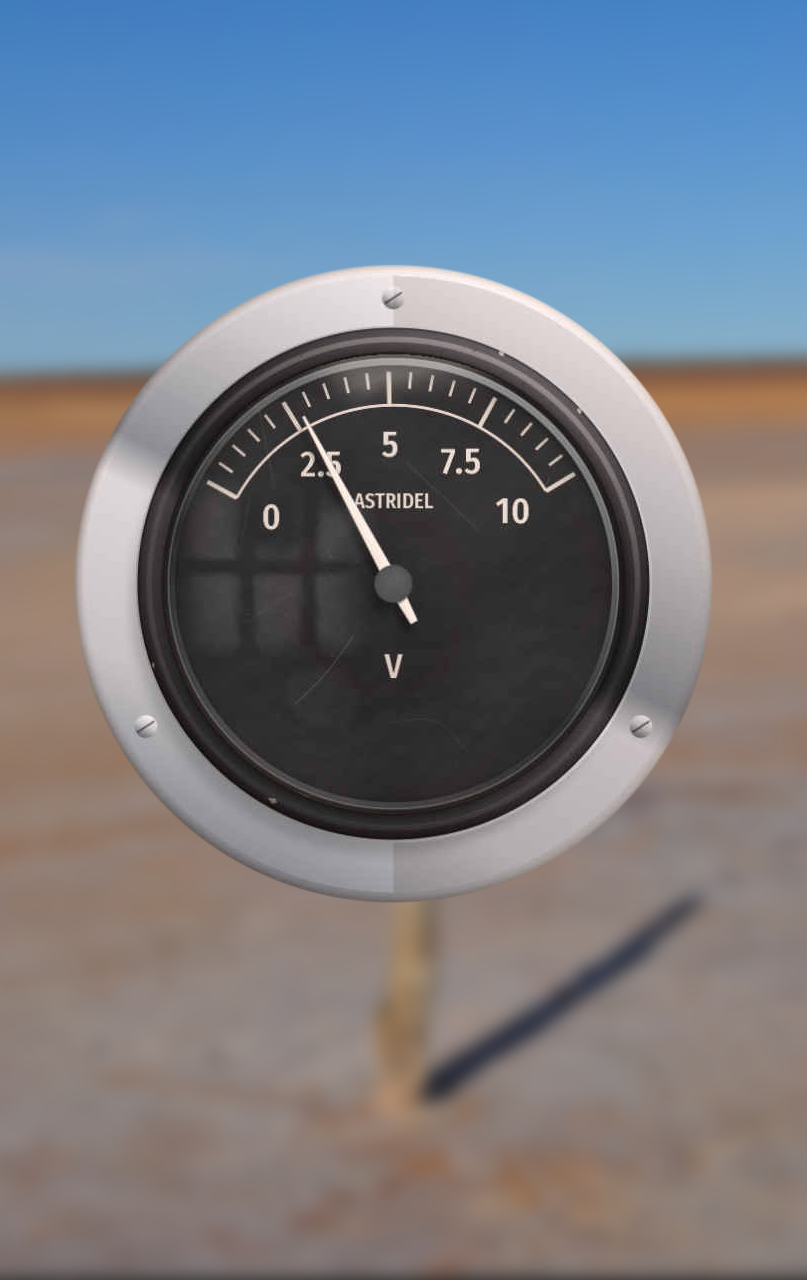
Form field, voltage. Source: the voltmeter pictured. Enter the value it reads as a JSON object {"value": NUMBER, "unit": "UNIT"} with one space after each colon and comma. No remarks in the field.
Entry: {"value": 2.75, "unit": "V"}
